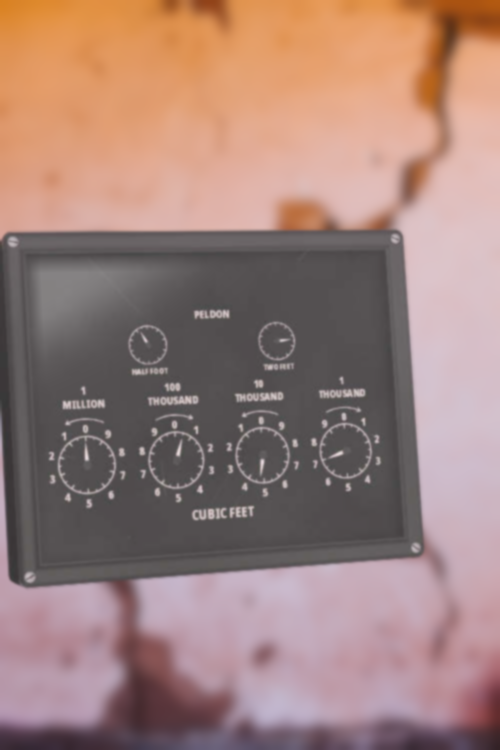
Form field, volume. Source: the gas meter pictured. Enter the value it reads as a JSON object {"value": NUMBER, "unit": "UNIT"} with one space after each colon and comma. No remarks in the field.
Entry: {"value": 4700, "unit": "ft³"}
